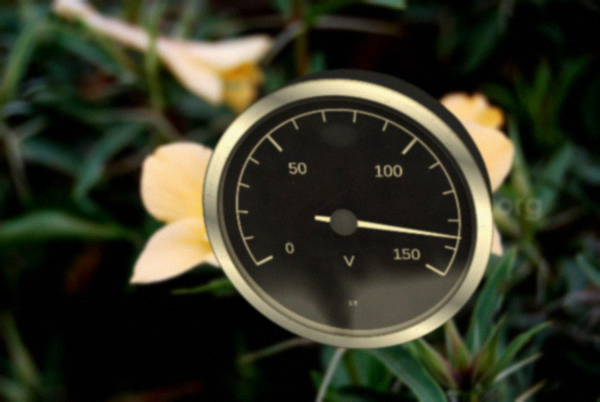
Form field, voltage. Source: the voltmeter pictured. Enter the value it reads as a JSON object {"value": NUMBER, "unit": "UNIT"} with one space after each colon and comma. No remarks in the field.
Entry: {"value": 135, "unit": "V"}
